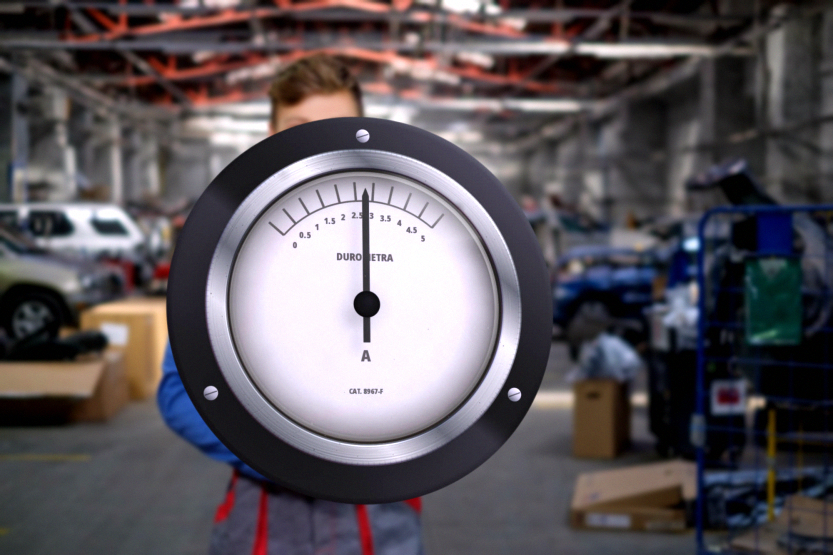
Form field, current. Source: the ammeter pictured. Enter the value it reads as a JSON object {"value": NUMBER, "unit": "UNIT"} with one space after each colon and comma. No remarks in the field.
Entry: {"value": 2.75, "unit": "A"}
